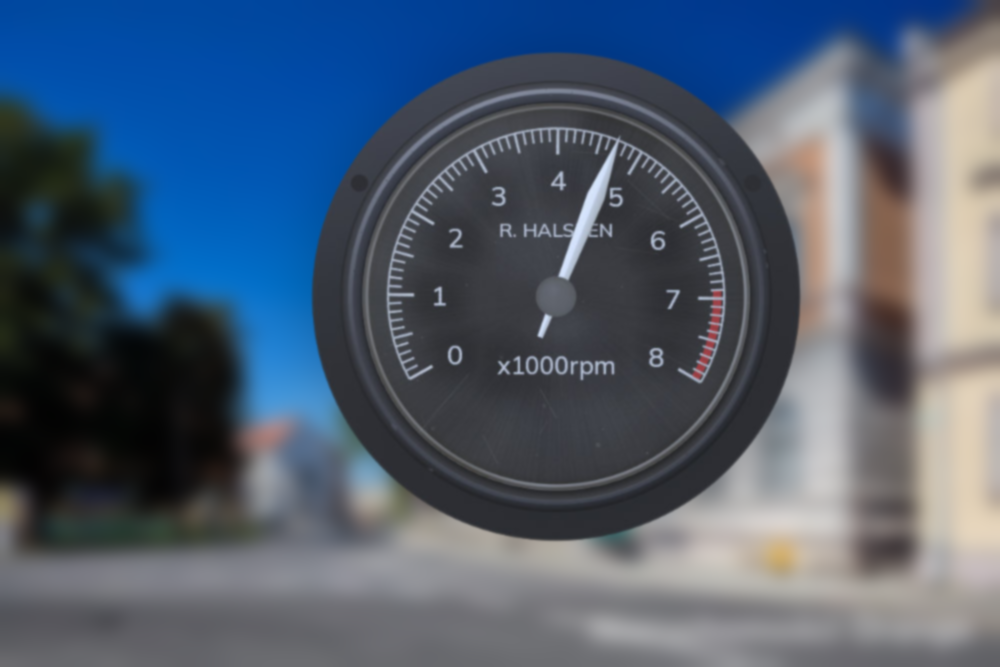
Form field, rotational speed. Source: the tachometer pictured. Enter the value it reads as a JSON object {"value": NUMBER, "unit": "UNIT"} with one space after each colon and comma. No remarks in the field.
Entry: {"value": 4700, "unit": "rpm"}
